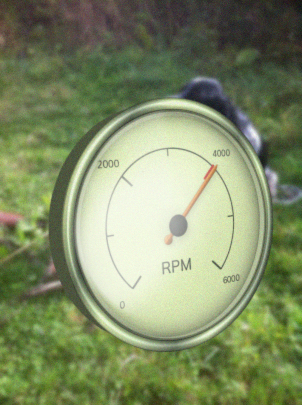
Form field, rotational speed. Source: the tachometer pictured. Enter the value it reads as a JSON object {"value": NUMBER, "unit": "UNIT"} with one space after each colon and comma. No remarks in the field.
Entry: {"value": 4000, "unit": "rpm"}
